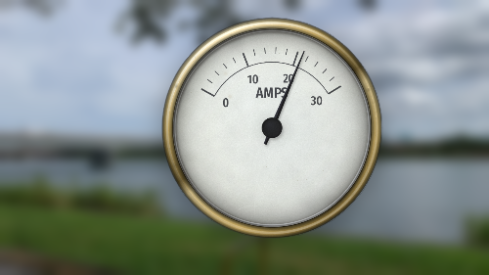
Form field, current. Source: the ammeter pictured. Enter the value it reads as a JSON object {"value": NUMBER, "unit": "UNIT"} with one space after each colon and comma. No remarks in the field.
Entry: {"value": 21, "unit": "A"}
